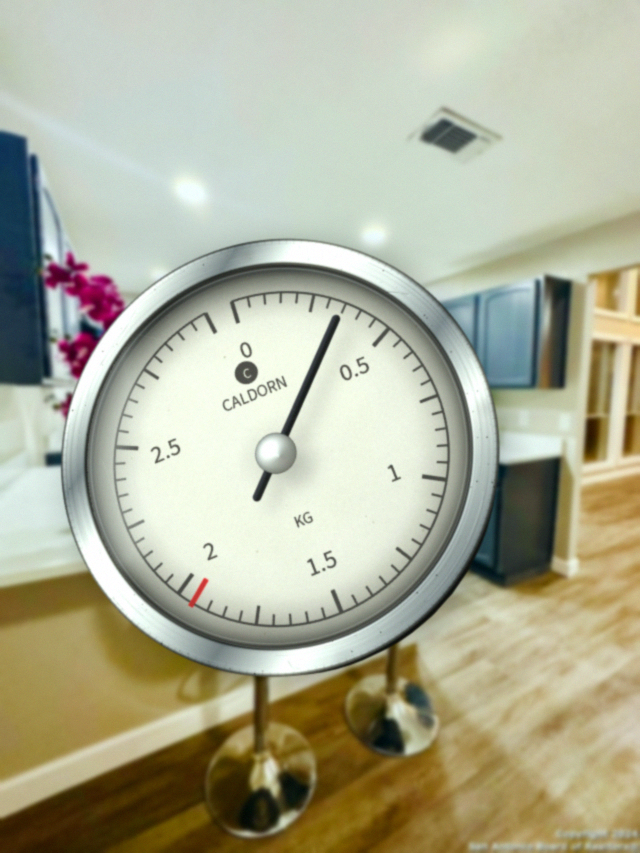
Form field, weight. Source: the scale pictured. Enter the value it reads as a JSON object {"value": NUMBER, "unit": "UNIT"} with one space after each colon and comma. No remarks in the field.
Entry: {"value": 0.35, "unit": "kg"}
